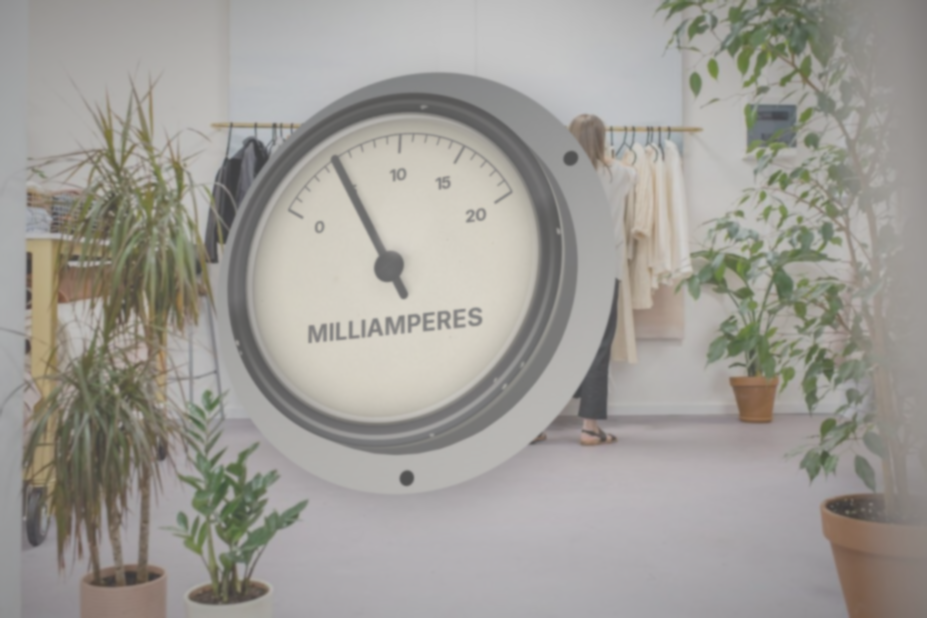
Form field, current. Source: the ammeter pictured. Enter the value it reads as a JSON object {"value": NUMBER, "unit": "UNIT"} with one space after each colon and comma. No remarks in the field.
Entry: {"value": 5, "unit": "mA"}
